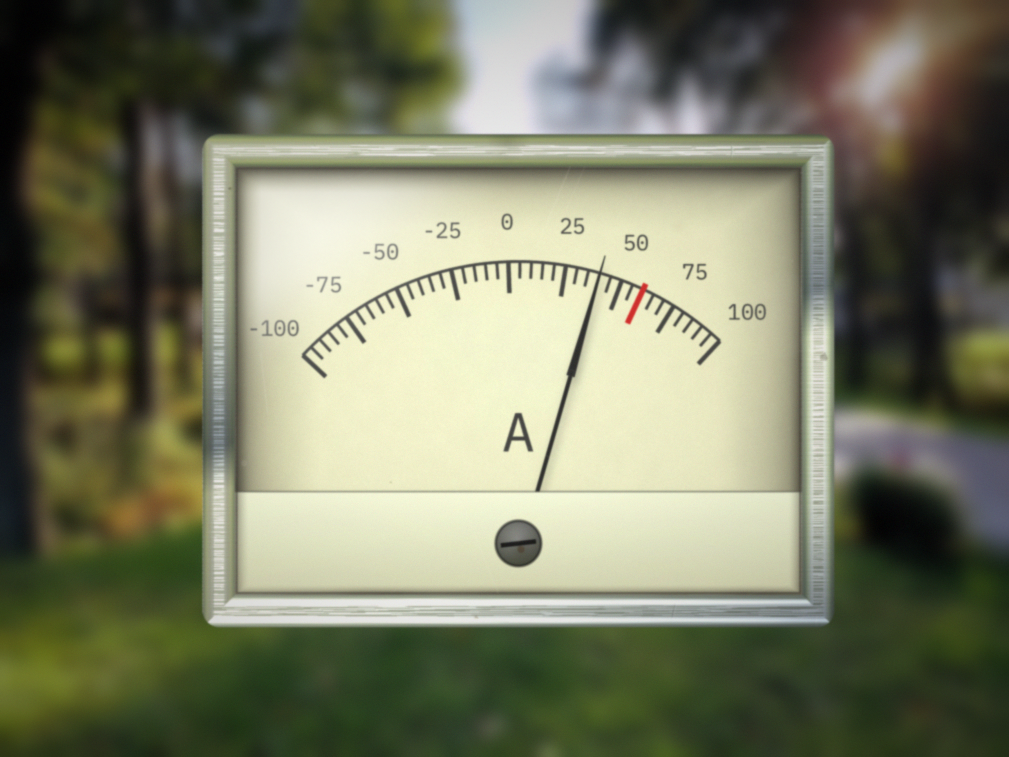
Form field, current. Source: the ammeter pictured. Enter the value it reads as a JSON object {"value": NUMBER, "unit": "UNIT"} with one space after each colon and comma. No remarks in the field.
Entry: {"value": 40, "unit": "A"}
